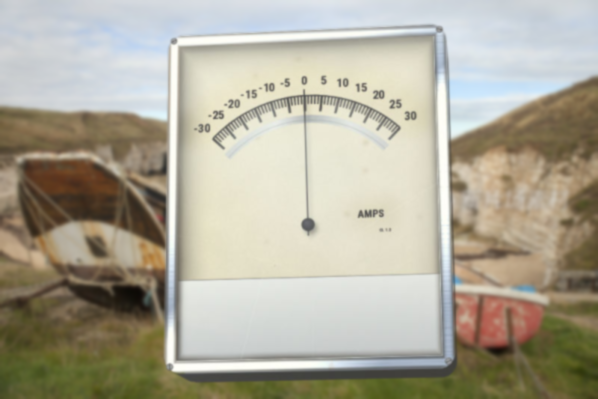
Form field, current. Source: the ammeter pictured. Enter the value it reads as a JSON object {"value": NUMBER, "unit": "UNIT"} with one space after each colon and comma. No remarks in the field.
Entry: {"value": 0, "unit": "A"}
